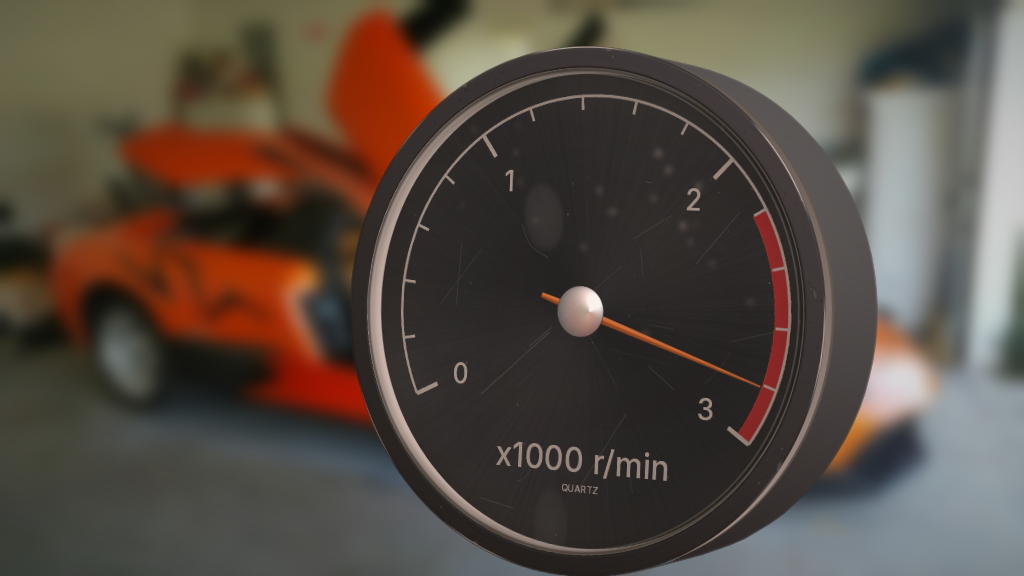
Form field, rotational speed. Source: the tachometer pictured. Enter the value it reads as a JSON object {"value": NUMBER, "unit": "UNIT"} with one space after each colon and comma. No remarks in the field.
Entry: {"value": 2800, "unit": "rpm"}
